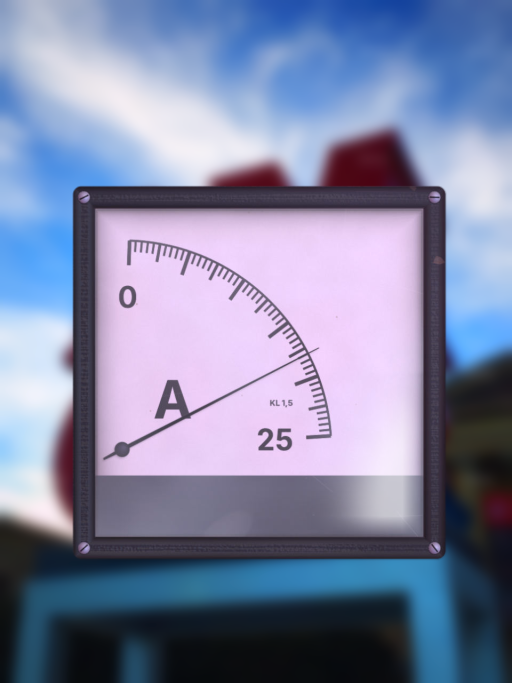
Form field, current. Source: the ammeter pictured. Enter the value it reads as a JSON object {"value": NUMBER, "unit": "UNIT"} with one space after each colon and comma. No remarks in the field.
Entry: {"value": 18, "unit": "A"}
